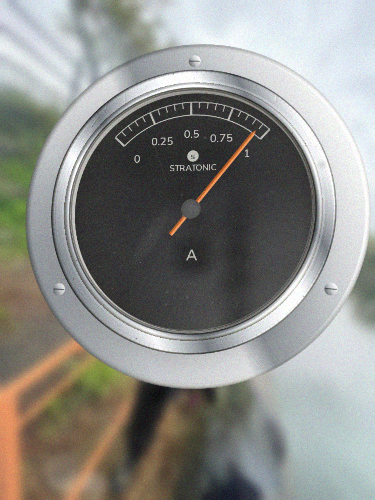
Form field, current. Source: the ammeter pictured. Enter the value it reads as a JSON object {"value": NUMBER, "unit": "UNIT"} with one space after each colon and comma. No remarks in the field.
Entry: {"value": 0.95, "unit": "A"}
